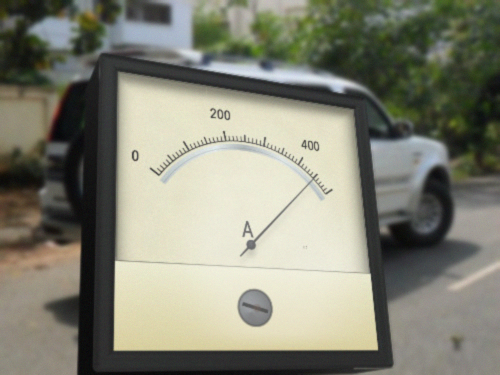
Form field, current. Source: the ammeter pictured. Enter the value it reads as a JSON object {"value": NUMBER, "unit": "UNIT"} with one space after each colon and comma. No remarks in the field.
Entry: {"value": 450, "unit": "A"}
